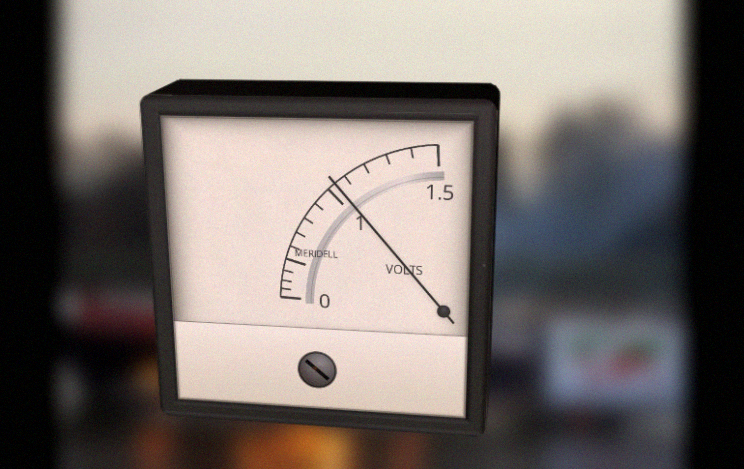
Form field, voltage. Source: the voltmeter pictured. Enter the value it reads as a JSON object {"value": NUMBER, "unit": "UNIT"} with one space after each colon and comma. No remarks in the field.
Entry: {"value": 1.05, "unit": "V"}
